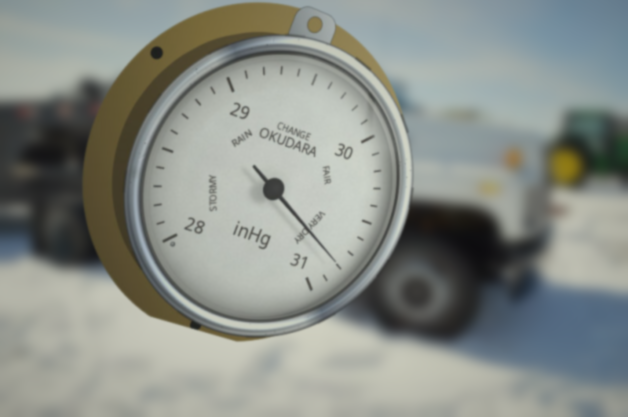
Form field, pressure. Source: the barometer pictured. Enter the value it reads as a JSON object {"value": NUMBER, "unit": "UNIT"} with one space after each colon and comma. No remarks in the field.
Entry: {"value": 30.8, "unit": "inHg"}
